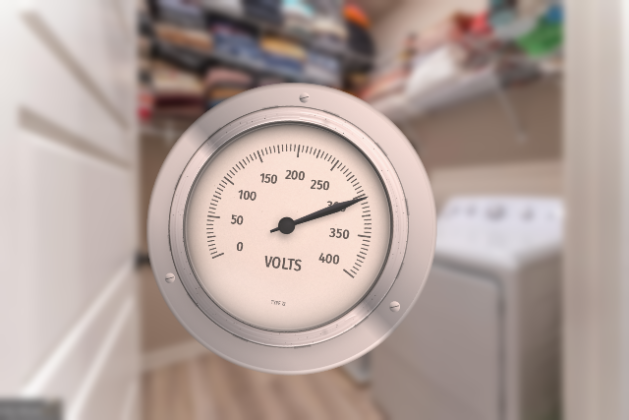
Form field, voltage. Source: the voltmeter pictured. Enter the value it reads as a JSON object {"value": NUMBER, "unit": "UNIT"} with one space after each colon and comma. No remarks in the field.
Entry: {"value": 305, "unit": "V"}
